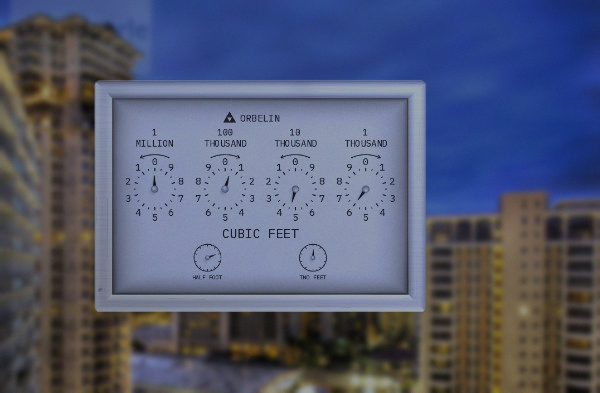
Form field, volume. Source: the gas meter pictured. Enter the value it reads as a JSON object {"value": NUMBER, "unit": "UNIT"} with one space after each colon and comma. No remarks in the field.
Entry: {"value": 4600, "unit": "ft³"}
